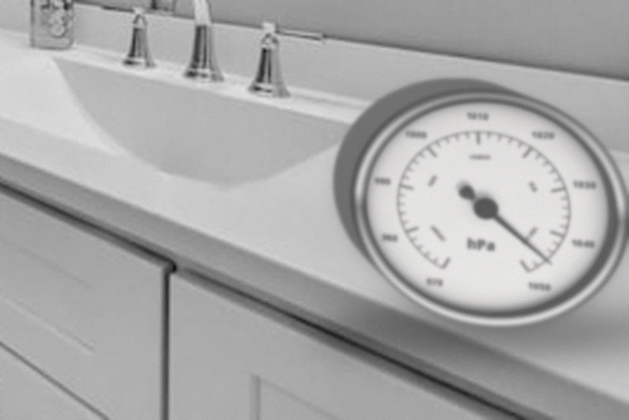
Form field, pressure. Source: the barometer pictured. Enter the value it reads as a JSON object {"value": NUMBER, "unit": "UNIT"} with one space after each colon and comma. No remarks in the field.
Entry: {"value": 1046, "unit": "hPa"}
